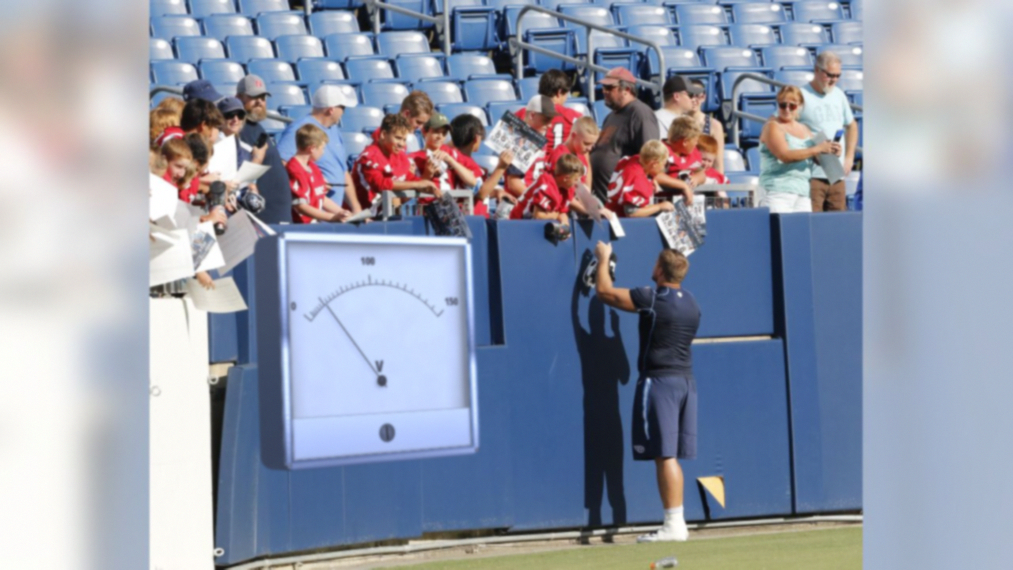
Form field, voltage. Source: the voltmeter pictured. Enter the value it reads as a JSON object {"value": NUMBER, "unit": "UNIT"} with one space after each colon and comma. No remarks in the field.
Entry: {"value": 50, "unit": "V"}
